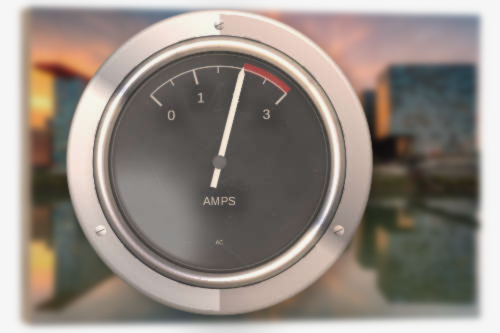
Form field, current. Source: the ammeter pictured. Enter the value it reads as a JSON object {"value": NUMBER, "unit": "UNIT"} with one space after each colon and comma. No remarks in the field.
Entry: {"value": 2, "unit": "A"}
